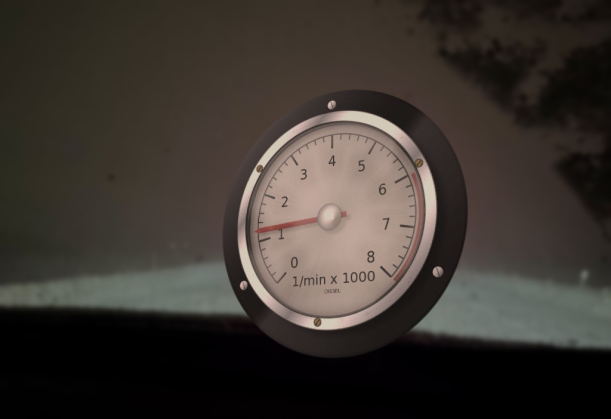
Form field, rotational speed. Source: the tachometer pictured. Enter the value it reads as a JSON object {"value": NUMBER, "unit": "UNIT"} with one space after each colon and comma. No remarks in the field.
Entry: {"value": 1200, "unit": "rpm"}
